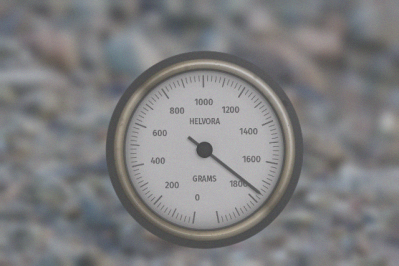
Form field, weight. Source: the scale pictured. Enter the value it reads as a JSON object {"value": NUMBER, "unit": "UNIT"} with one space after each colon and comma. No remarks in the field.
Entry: {"value": 1760, "unit": "g"}
